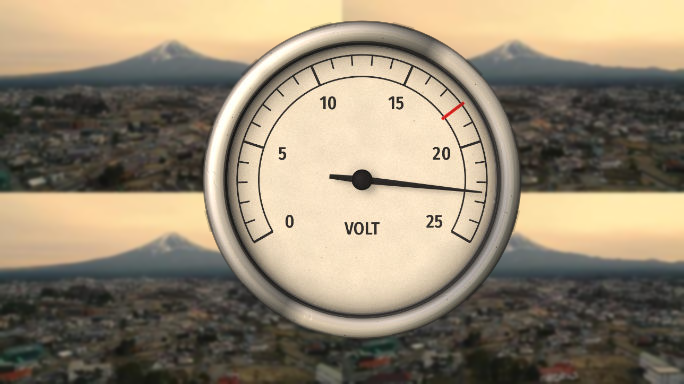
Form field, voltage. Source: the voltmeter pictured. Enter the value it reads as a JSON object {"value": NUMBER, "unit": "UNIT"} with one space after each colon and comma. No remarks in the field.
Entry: {"value": 22.5, "unit": "V"}
